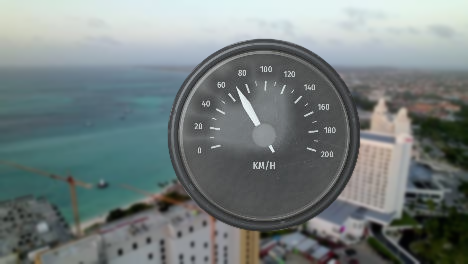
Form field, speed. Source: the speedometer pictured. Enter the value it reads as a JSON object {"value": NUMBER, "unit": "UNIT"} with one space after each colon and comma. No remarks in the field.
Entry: {"value": 70, "unit": "km/h"}
